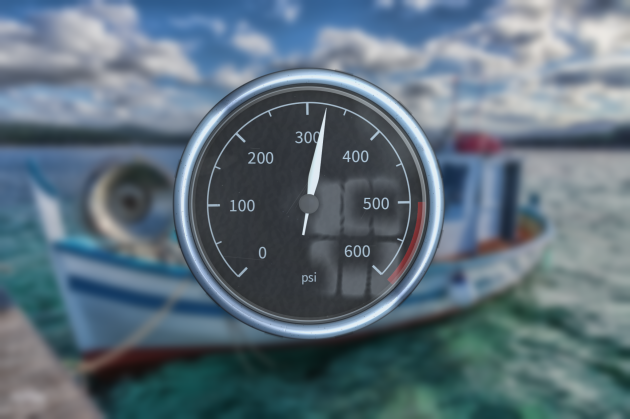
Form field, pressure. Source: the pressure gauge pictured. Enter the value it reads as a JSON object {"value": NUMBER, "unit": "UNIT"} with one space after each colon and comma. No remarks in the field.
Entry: {"value": 325, "unit": "psi"}
